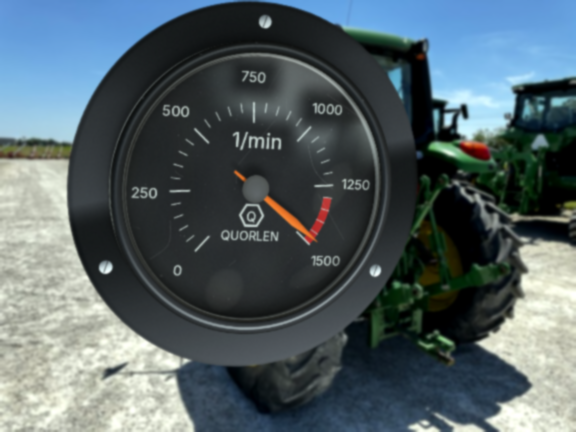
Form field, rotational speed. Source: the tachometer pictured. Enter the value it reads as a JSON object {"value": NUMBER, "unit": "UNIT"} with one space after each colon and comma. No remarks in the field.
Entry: {"value": 1475, "unit": "rpm"}
